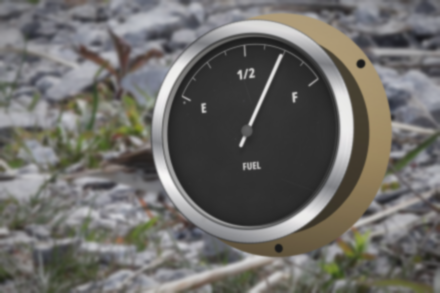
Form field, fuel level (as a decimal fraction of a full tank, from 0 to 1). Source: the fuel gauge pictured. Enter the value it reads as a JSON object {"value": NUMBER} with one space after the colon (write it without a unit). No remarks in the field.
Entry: {"value": 0.75}
